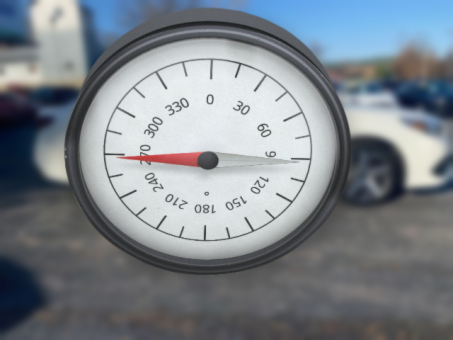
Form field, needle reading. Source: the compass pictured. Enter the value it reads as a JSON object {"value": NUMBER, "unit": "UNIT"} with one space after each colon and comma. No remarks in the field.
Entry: {"value": 270, "unit": "°"}
